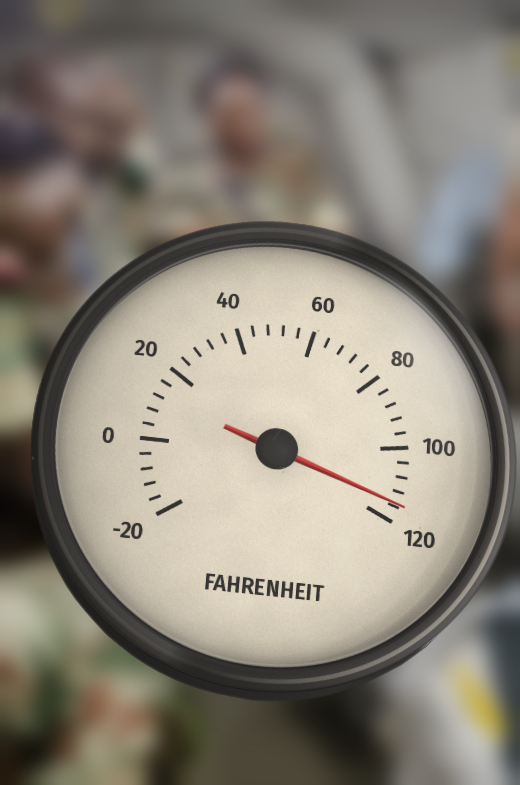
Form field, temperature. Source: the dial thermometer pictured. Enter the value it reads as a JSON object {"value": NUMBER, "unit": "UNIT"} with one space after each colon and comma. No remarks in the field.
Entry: {"value": 116, "unit": "°F"}
